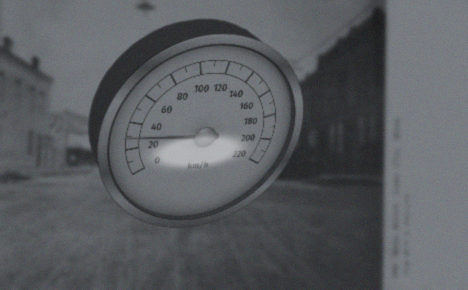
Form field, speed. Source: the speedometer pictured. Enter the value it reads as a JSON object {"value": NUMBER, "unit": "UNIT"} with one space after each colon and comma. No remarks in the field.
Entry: {"value": 30, "unit": "km/h"}
